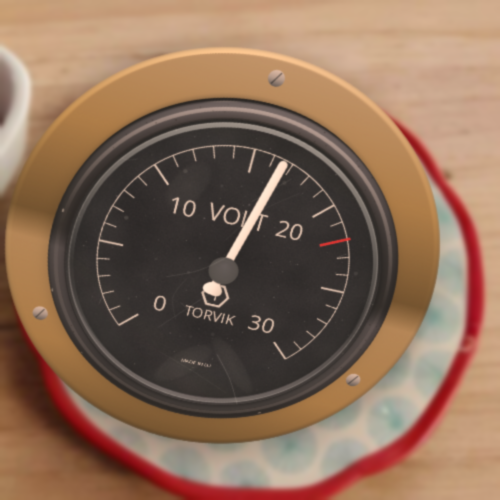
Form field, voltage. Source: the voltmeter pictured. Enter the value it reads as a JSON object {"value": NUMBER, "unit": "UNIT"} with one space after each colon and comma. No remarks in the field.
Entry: {"value": 16.5, "unit": "V"}
